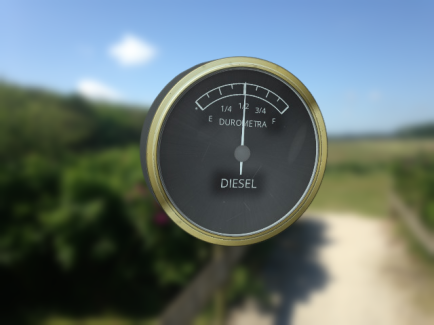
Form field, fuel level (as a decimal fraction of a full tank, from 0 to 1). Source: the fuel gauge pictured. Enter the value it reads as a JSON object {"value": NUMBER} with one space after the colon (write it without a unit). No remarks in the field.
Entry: {"value": 0.5}
